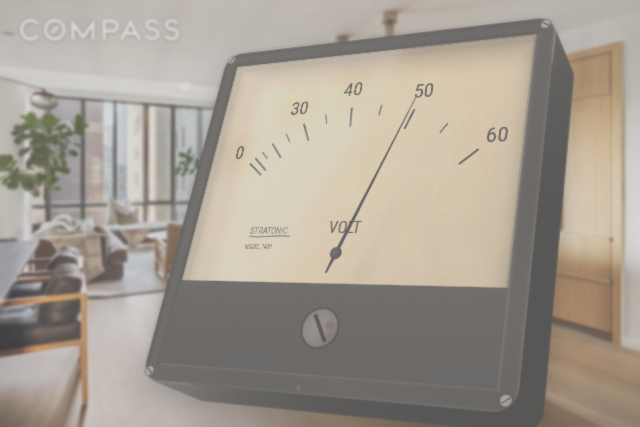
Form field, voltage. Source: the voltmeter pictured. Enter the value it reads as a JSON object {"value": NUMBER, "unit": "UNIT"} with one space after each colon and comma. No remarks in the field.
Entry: {"value": 50, "unit": "V"}
